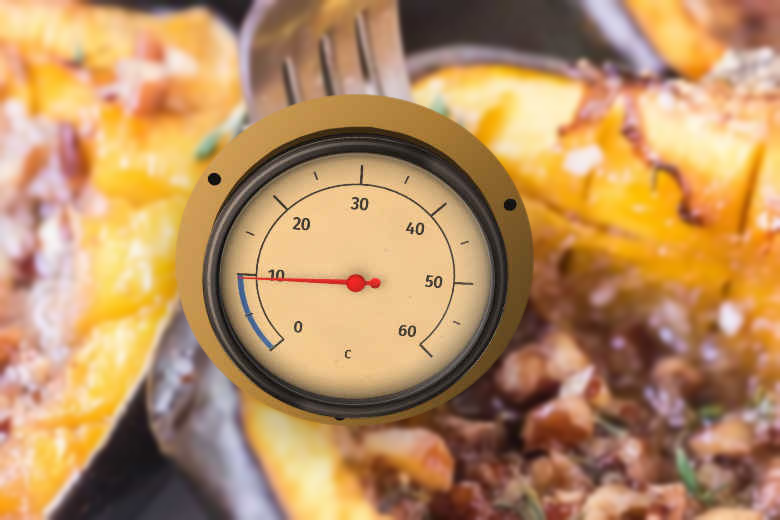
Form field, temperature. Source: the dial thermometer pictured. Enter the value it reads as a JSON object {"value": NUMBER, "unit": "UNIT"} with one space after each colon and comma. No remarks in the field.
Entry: {"value": 10, "unit": "°C"}
